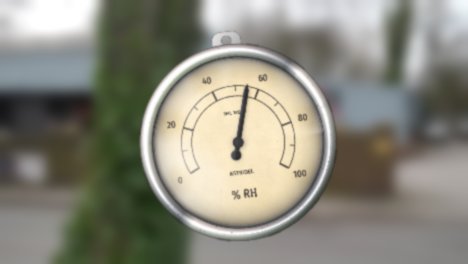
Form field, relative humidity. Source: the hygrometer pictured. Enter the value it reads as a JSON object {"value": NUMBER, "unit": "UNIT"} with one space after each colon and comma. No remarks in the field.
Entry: {"value": 55, "unit": "%"}
